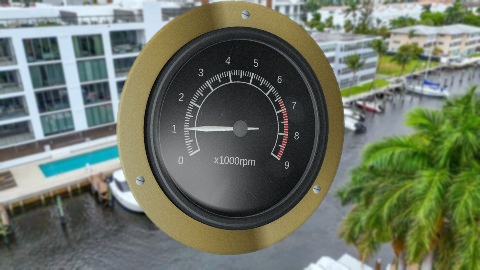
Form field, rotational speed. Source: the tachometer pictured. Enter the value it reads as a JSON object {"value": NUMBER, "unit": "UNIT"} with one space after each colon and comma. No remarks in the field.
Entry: {"value": 1000, "unit": "rpm"}
